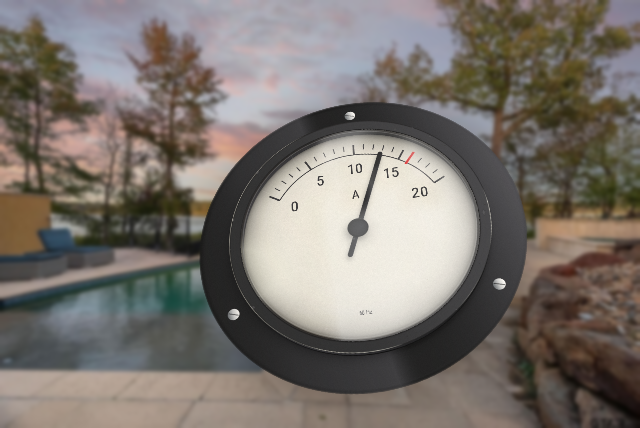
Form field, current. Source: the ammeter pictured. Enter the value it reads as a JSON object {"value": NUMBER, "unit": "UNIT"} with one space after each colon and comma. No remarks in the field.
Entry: {"value": 13, "unit": "A"}
